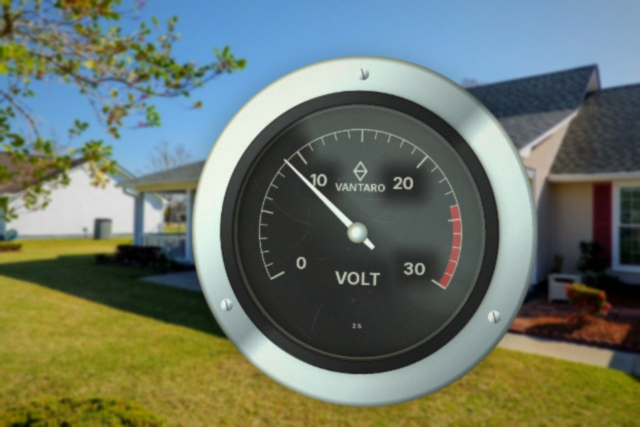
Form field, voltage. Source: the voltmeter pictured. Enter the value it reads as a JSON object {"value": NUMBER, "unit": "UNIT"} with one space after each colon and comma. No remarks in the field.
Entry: {"value": 9, "unit": "V"}
